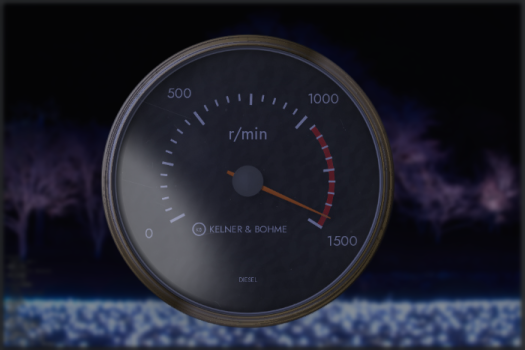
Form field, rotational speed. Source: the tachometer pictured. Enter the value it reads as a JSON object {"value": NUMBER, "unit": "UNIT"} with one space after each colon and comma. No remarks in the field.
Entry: {"value": 1450, "unit": "rpm"}
